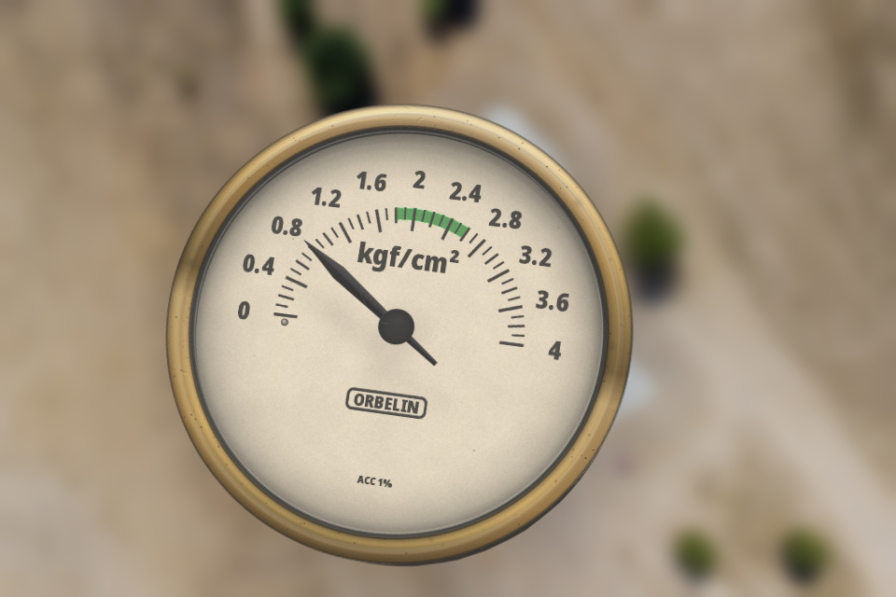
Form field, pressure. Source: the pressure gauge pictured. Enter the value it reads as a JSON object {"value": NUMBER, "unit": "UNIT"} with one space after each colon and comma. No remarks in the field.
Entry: {"value": 0.8, "unit": "kg/cm²"}
